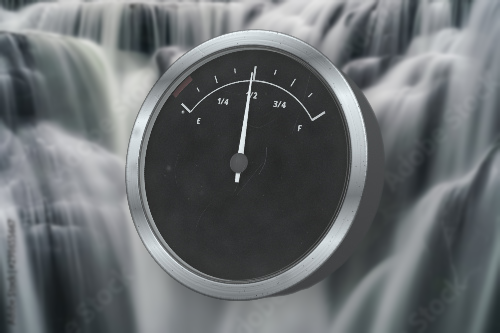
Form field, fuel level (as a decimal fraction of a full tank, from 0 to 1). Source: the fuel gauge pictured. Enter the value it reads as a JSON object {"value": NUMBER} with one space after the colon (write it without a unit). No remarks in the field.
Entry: {"value": 0.5}
